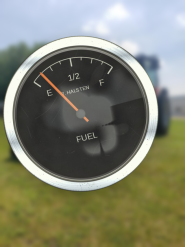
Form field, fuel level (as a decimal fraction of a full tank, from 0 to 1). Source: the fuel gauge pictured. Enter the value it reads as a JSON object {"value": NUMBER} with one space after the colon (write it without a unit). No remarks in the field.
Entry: {"value": 0.125}
